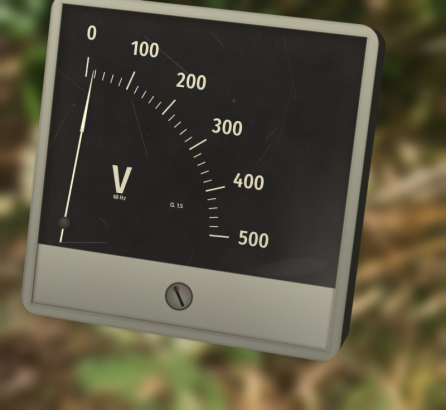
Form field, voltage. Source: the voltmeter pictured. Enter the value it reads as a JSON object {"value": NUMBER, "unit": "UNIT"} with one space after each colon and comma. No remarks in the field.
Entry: {"value": 20, "unit": "V"}
